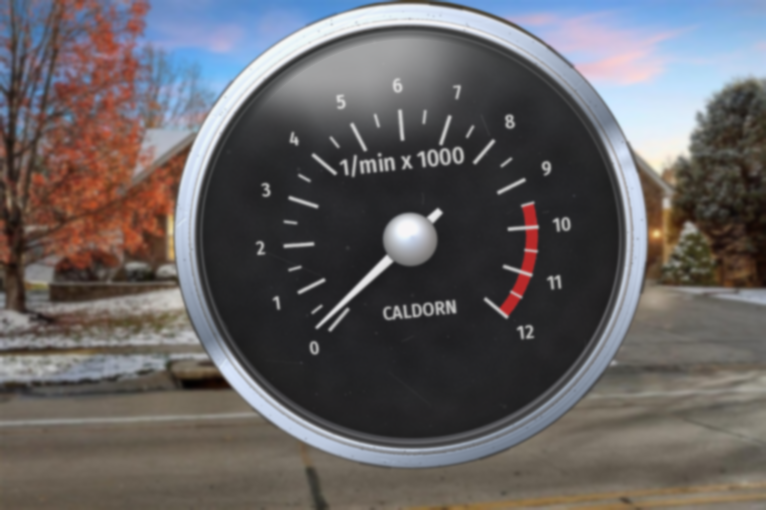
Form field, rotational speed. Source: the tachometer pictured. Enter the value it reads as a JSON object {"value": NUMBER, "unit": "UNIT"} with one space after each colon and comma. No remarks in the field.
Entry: {"value": 250, "unit": "rpm"}
